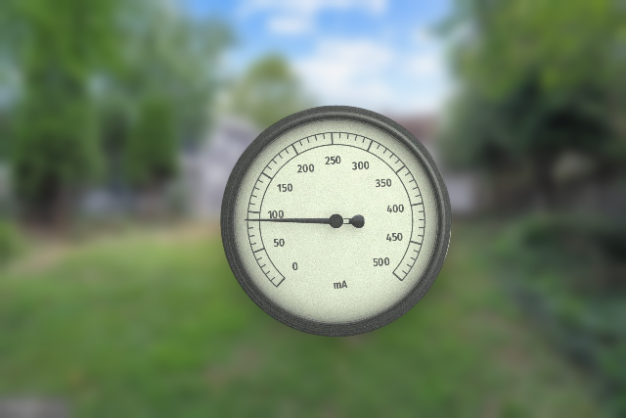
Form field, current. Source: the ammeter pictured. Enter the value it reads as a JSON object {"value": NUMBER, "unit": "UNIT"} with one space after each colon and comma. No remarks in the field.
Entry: {"value": 90, "unit": "mA"}
